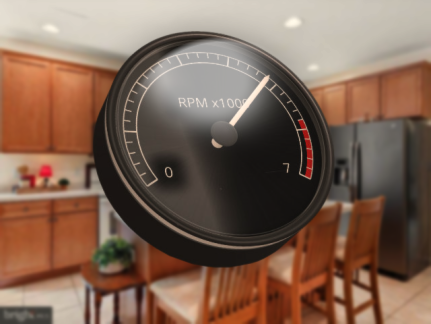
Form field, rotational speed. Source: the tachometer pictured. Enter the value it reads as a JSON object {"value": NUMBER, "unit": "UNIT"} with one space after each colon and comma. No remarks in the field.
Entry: {"value": 4800, "unit": "rpm"}
